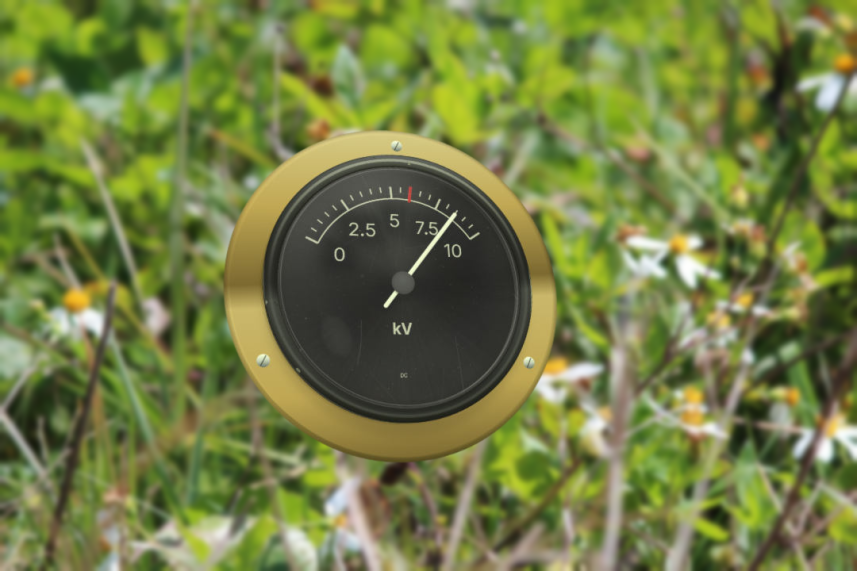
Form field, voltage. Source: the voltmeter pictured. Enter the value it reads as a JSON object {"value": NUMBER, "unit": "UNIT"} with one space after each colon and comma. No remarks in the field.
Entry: {"value": 8.5, "unit": "kV"}
